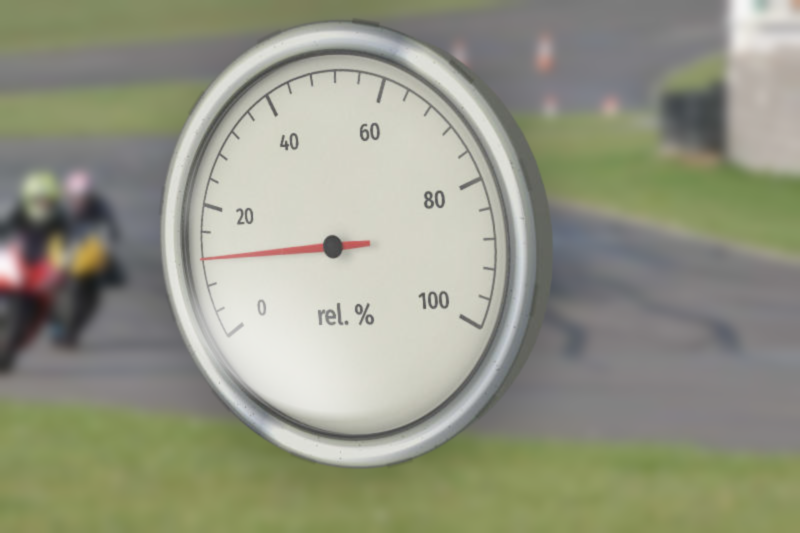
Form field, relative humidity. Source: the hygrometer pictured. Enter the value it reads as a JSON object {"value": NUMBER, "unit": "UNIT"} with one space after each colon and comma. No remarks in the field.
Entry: {"value": 12, "unit": "%"}
